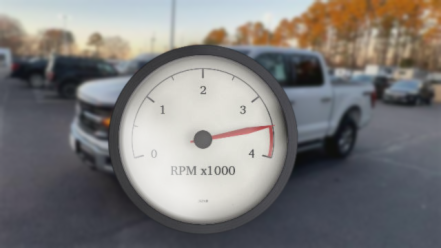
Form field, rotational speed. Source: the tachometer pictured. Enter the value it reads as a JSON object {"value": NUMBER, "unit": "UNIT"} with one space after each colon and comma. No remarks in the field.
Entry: {"value": 3500, "unit": "rpm"}
